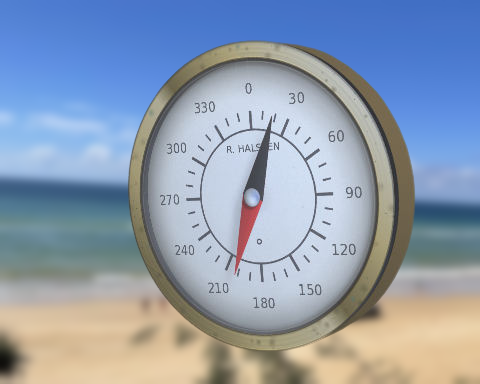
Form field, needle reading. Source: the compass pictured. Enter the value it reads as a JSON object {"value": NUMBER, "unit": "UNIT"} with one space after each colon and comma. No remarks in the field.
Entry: {"value": 200, "unit": "°"}
